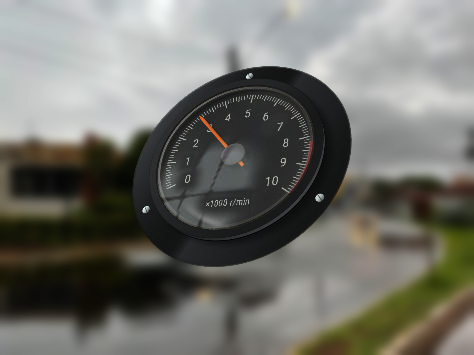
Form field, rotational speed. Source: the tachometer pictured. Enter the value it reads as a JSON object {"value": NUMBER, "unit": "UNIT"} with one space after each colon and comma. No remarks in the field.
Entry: {"value": 3000, "unit": "rpm"}
